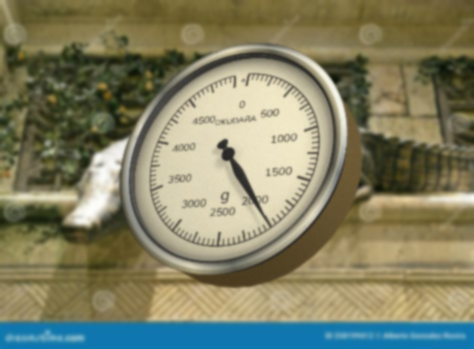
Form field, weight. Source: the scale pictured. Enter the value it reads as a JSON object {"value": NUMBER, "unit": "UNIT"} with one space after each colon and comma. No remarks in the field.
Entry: {"value": 2000, "unit": "g"}
